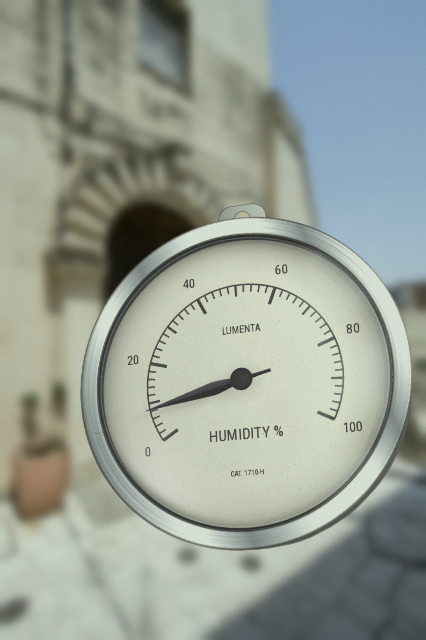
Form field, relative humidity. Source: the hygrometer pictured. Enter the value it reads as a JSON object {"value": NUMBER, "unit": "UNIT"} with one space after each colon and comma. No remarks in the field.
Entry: {"value": 8, "unit": "%"}
